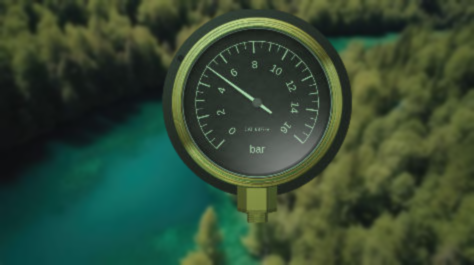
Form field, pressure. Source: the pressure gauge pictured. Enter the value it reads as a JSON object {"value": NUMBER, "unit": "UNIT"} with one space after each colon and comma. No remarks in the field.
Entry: {"value": 5, "unit": "bar"}
